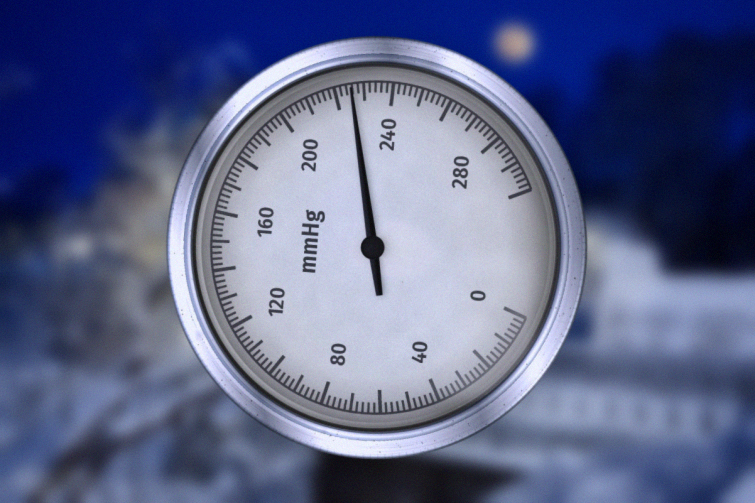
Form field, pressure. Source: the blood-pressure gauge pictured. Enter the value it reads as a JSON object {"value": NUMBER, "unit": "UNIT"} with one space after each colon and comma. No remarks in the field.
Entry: {"value": 226, "unit": "mmHg"}
